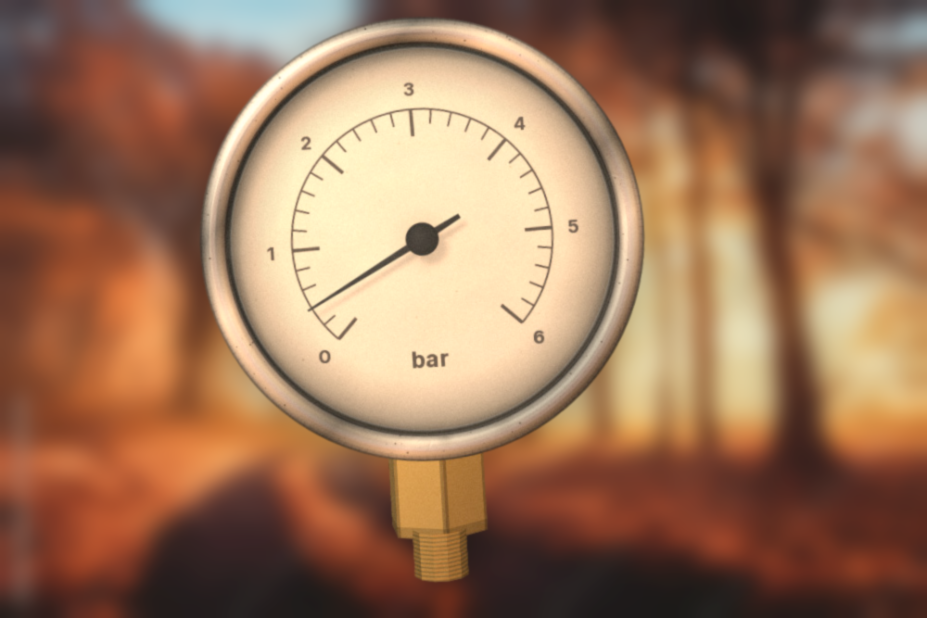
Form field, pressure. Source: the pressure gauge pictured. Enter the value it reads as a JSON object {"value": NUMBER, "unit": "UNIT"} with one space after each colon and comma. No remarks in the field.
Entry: {"value": 0.4, "unit": "bar"}
